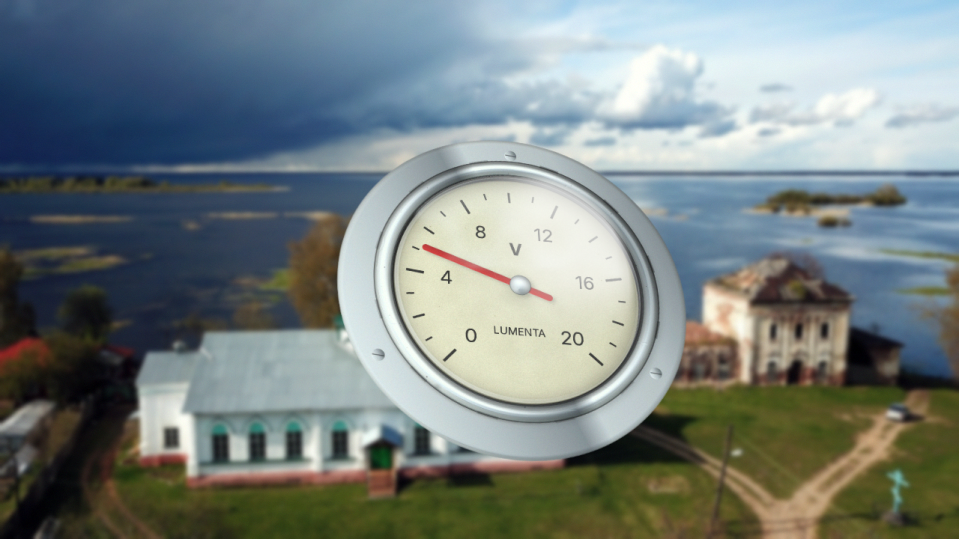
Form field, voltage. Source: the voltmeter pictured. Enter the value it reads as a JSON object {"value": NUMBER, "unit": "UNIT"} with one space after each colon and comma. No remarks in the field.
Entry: {"value": 5, "unit": "V"}
